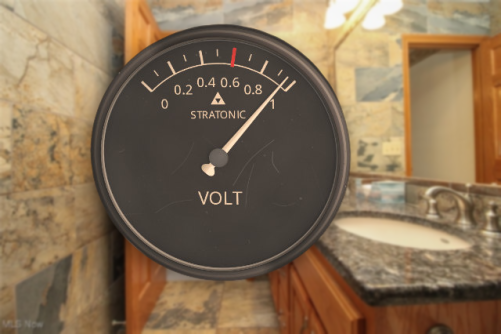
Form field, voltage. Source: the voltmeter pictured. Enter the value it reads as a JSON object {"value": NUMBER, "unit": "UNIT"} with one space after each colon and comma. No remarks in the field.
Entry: {"value": 0.95, "unit": "V"}
